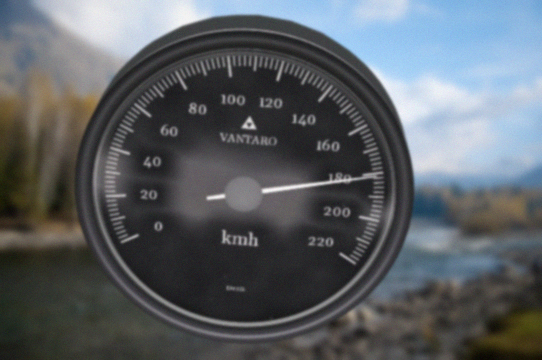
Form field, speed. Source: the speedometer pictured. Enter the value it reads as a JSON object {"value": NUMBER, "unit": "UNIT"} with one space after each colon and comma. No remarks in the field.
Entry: {"value": 180, "unit": "km/h"}
